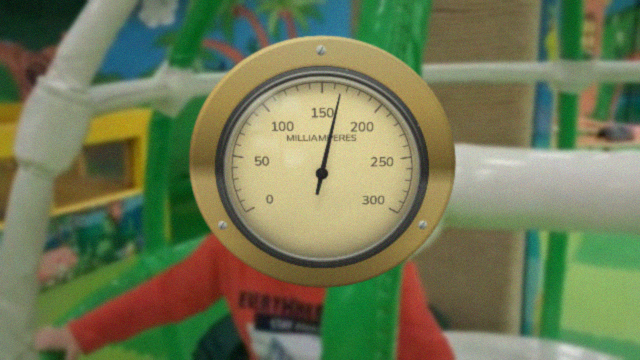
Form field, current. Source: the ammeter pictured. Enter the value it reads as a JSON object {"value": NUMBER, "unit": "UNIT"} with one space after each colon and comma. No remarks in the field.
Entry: {"value": 165, "unit": "mA"}
